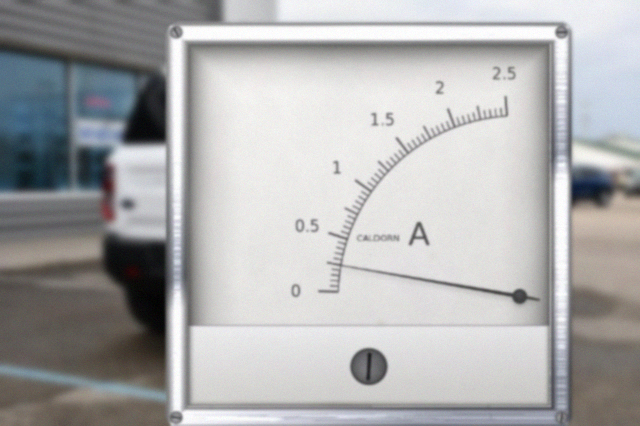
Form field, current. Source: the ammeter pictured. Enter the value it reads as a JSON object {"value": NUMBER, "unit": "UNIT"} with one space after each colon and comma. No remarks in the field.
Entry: {"value": 0.25, "unit": "A"}
